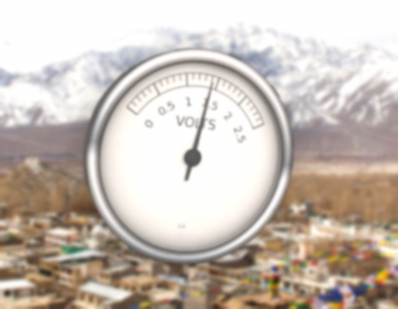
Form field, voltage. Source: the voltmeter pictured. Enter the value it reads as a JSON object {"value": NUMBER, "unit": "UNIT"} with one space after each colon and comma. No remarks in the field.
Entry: {"value": 1.4, "unit": "V"}
